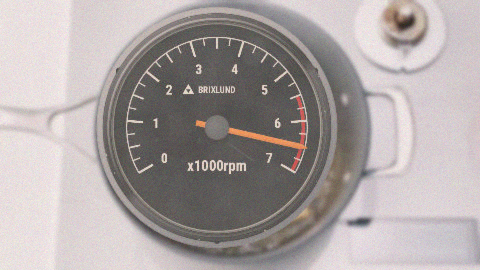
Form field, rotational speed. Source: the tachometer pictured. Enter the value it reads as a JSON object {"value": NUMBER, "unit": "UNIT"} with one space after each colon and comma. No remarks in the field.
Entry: {"value": 6500, "unit": "rpm"}
